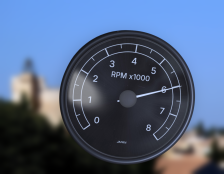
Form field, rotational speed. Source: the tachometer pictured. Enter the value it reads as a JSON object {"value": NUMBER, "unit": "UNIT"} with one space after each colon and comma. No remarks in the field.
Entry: {"value": 6000, "unit": "rpm"}
